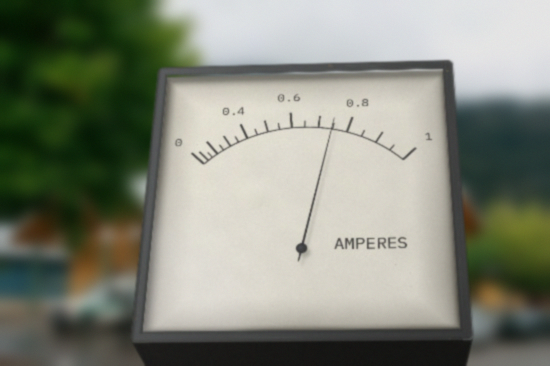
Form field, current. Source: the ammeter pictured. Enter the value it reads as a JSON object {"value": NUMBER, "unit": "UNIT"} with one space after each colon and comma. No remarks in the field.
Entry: {"value": 0.75, "unit": "A"}
